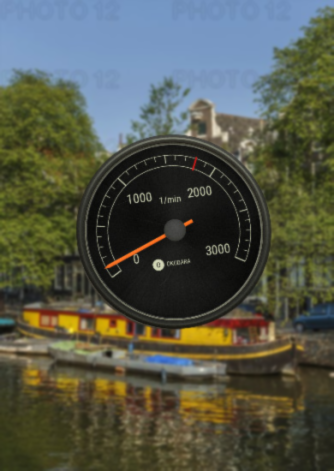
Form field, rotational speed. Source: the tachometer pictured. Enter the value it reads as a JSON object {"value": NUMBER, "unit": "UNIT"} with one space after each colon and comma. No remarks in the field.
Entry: {"value": 100, "unit": "rpm"}
